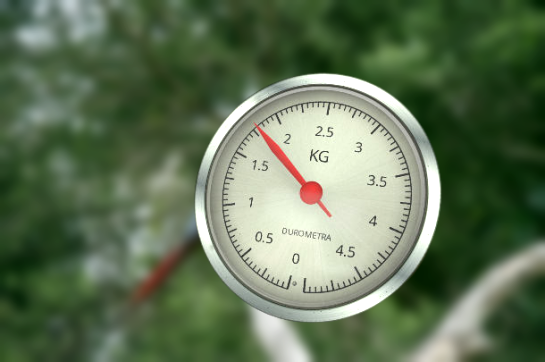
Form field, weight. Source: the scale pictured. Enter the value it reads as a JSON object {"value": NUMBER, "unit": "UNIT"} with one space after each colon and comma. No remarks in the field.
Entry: {"value": 1.8, "unit": "kg"}
